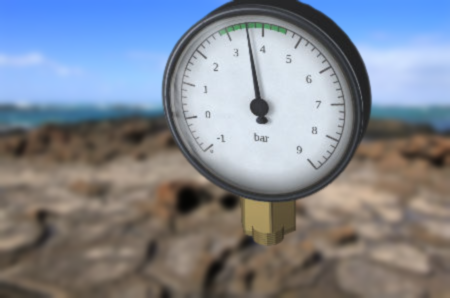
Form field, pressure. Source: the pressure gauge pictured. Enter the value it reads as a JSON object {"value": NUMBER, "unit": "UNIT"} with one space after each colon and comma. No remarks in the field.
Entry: {"value": 3.6, "unit": "bar"}
